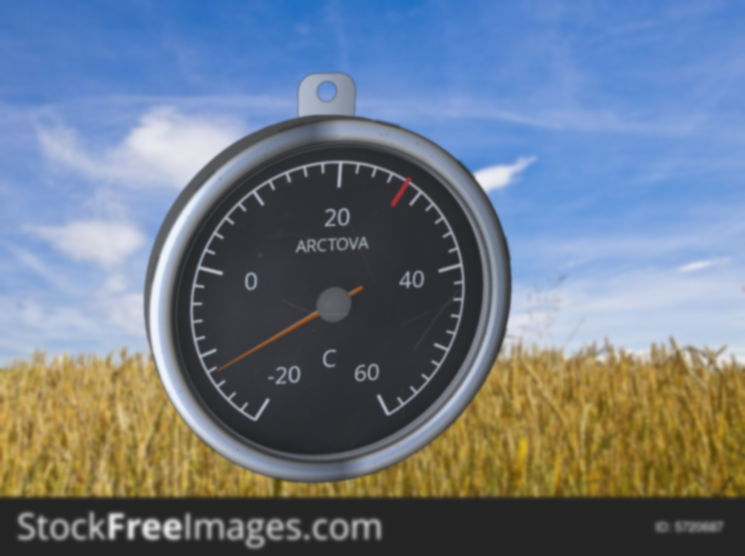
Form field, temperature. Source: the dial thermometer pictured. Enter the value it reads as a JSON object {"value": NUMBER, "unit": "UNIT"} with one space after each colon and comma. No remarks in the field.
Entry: {"value": -12, "unit": "°C"}
